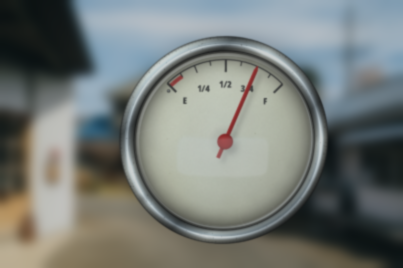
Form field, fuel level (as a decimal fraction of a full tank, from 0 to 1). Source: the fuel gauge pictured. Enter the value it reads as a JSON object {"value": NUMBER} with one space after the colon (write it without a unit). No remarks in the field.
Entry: {"value": 0.75}
